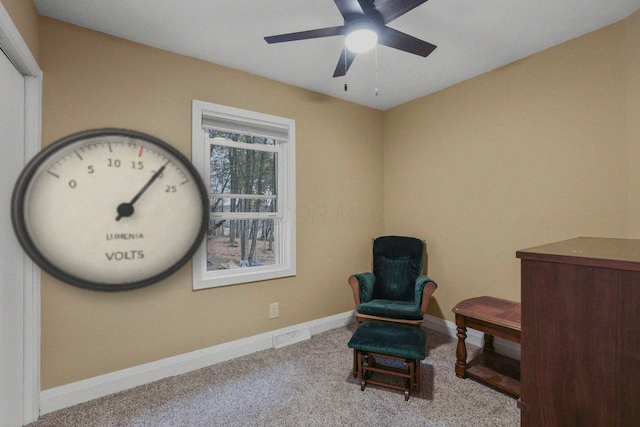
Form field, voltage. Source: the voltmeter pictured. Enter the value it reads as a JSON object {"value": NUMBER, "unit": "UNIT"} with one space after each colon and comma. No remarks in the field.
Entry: {"value": 20, "unit": "V"}
